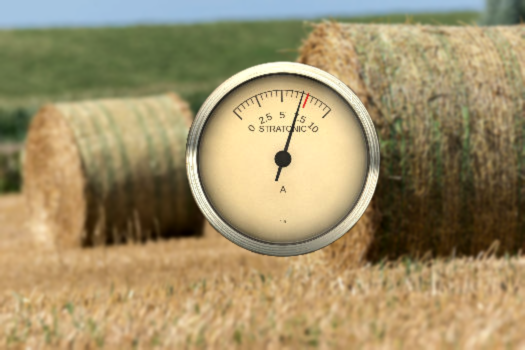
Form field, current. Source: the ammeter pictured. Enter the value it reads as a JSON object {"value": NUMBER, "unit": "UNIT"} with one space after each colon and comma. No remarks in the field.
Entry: {"value": 7, "unit": "A"}
